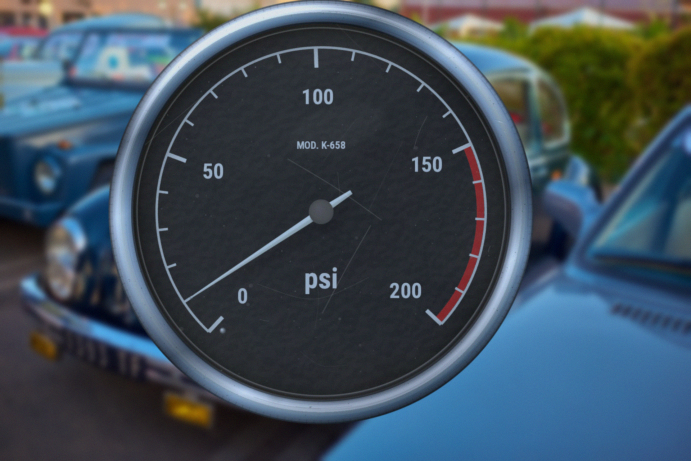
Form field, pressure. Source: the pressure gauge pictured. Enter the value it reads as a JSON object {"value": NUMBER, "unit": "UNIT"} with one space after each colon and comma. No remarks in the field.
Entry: {"value": 10, "unit": "psi"}
